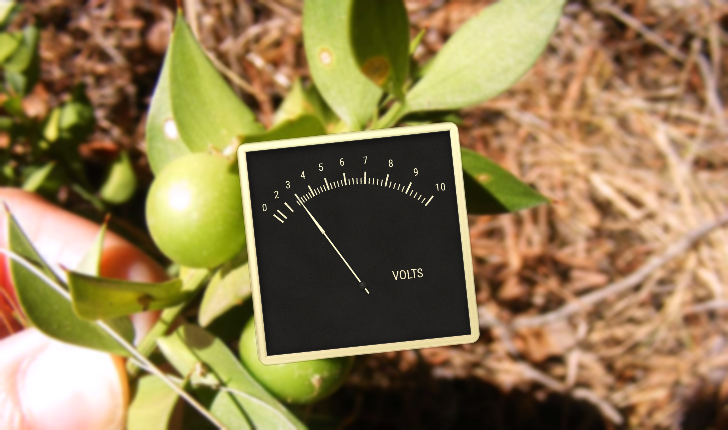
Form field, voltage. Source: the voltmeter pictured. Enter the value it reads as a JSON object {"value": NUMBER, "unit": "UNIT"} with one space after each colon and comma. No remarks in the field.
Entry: {"value": 3, "unit": "V"}
